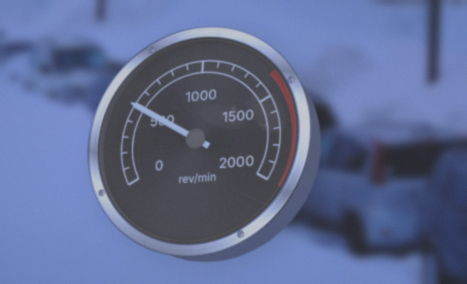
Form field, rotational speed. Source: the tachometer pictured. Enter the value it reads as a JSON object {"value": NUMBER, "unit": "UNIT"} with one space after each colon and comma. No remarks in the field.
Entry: {"value": 500, "unit": "rpm"}
